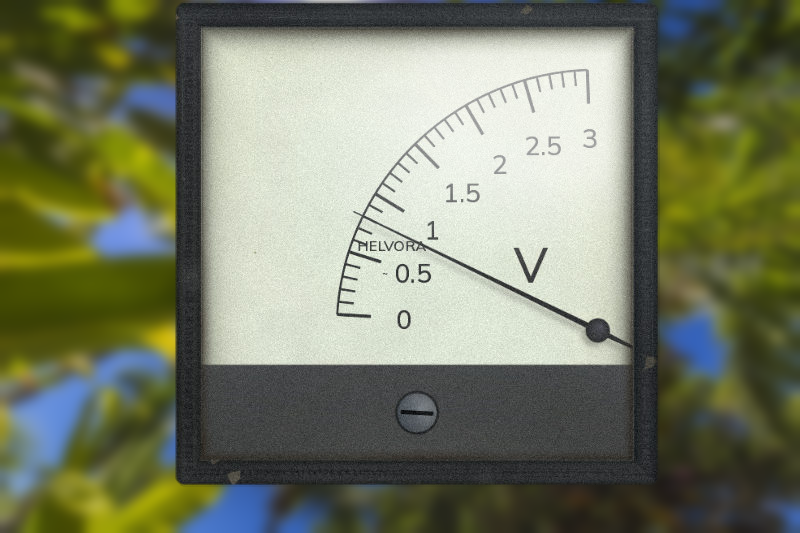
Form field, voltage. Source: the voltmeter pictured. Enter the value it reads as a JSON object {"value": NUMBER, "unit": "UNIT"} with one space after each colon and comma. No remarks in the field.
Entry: {"value": 0.8, "unit": "V"}
